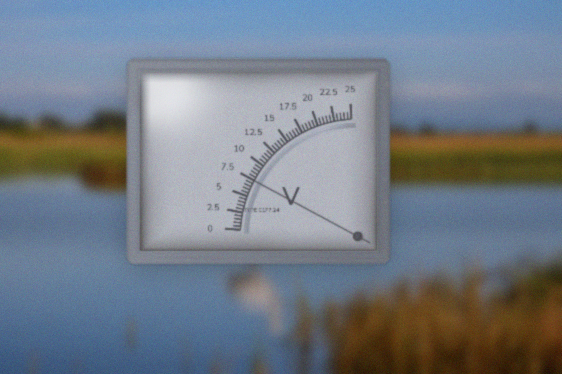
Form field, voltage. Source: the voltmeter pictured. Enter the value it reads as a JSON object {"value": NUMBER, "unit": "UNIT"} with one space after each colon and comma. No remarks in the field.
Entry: {"value": 7.5, "unit": "V"}
